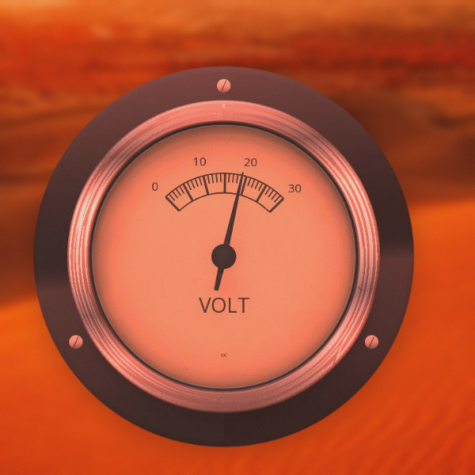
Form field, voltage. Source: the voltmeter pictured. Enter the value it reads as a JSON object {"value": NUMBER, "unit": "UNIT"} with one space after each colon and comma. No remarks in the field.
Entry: {"value": 19, "unit": "V"}
